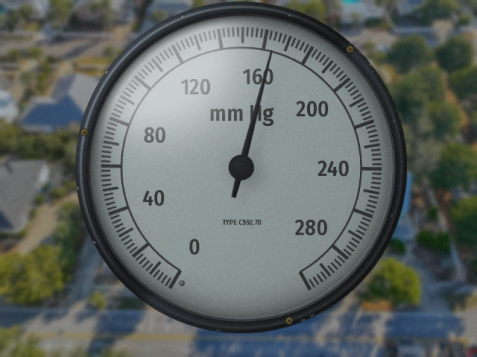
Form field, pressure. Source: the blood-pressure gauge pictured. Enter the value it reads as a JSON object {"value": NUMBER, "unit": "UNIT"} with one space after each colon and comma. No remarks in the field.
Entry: {"value": 164, "unit": "mmHg"}
